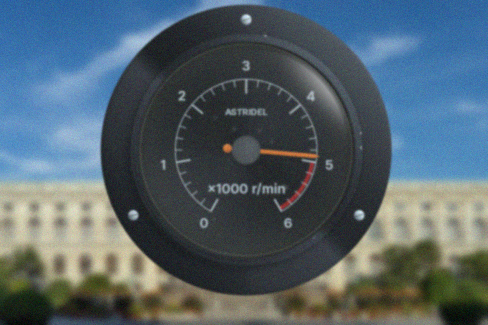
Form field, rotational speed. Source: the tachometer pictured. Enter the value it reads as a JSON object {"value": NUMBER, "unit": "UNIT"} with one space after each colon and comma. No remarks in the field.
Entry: {"value": 4900, "unit": "rpm"}
